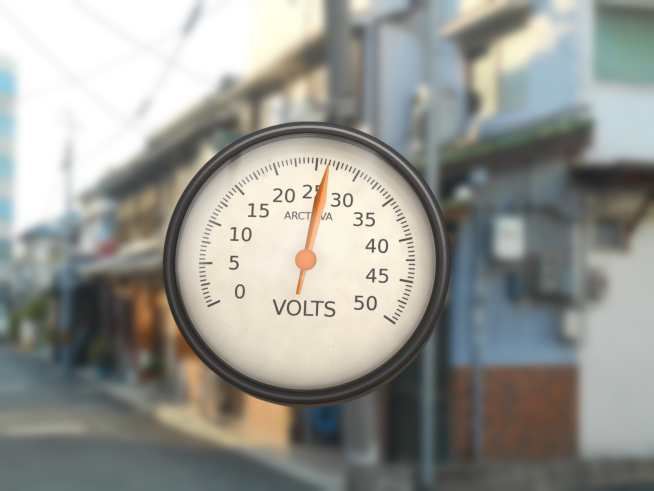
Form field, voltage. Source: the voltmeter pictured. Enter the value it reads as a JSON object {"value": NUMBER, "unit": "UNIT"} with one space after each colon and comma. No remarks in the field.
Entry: {"value": 26.5, "unit": "V"}
